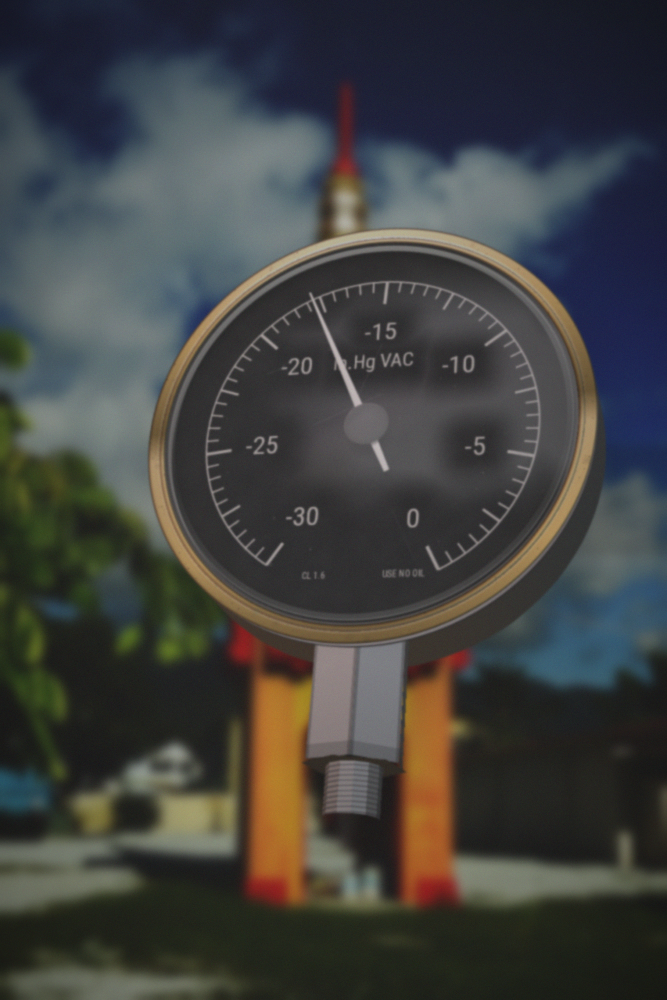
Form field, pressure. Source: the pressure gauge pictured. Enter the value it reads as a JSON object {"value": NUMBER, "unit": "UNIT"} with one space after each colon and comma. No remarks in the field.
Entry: {"value": -17.75, "unit": "inHg"}
